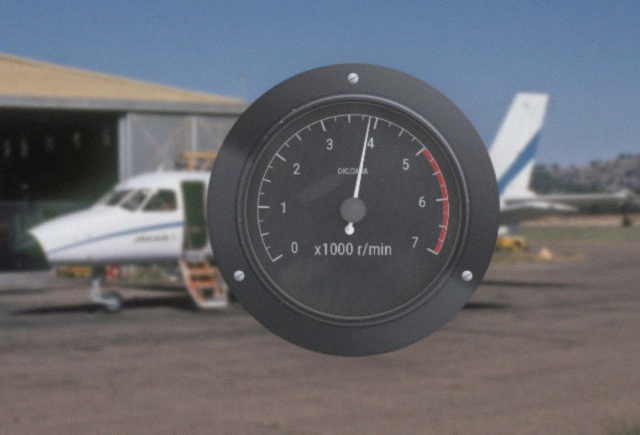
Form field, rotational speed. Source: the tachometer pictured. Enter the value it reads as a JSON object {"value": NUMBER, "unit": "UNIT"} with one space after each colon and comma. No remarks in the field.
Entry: {"value": 3875, "unit": "rpm"}
